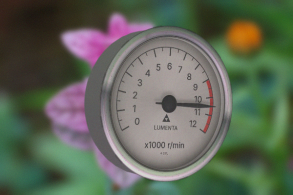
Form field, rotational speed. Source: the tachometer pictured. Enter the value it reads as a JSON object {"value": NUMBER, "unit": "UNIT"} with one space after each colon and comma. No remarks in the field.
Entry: {"value": 10500, "unit": "rpm"}
